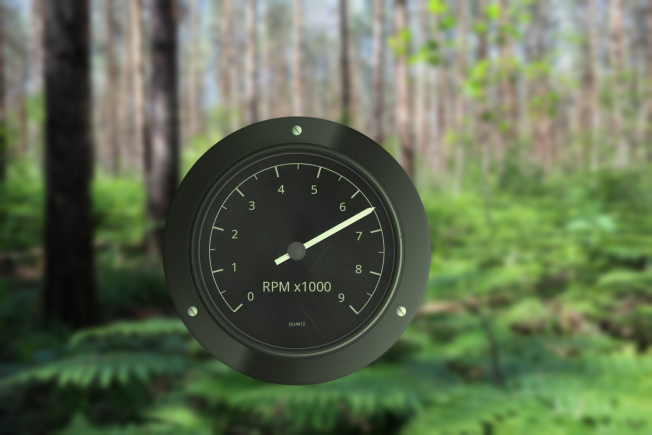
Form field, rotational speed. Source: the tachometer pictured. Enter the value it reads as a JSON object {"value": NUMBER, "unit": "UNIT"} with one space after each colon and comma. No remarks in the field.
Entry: {"value": 6500, "unit": "rpm"}
